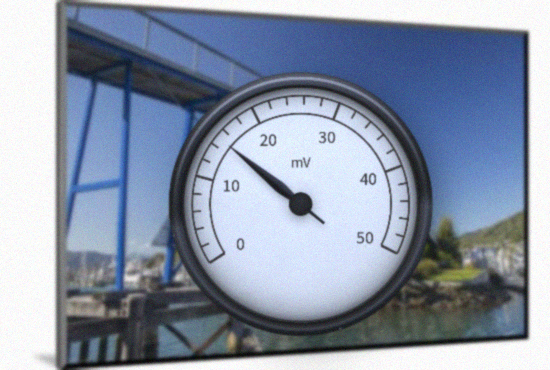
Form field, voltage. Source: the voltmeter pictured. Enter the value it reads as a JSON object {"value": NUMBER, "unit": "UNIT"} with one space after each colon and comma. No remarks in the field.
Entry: {"value": 15, "unit": "mV"}
